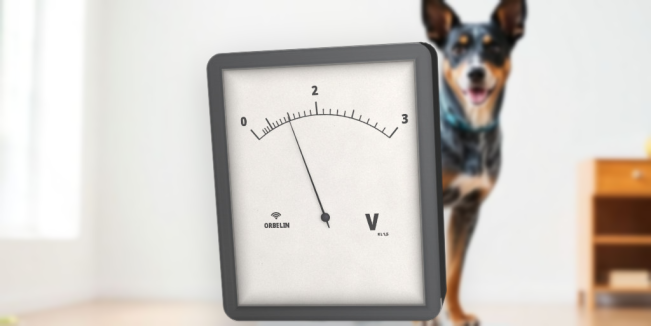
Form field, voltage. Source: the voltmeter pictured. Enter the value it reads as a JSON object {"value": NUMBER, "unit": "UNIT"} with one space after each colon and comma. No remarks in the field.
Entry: {"value": 1.5, "unit": "V"}
